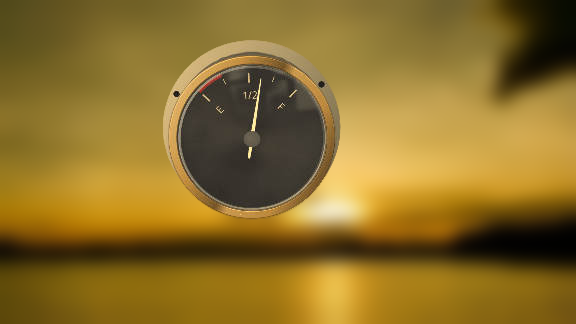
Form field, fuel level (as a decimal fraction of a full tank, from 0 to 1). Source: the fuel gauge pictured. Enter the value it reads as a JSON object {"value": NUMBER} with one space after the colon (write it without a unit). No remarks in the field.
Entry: {"value": 0.625}
